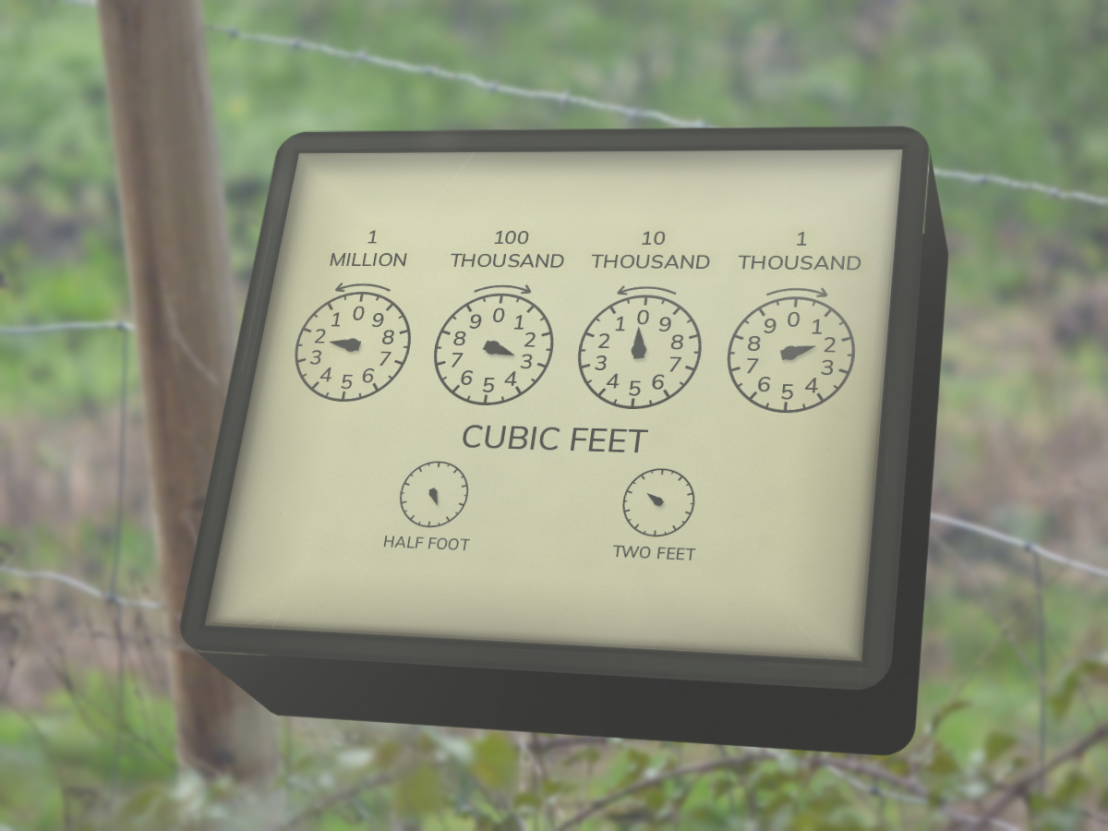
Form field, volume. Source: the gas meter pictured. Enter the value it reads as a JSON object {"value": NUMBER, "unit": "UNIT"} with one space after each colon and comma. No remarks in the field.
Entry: {"value": 230200, "unit": "ft³"}
